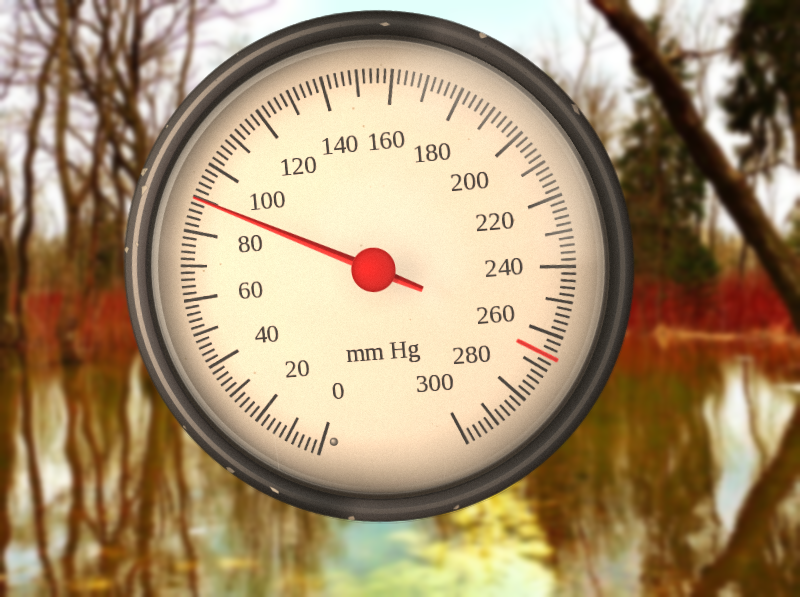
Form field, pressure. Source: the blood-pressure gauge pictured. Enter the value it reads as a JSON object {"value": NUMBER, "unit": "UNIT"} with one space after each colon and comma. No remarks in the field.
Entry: {"value": 90, "unit": "mmHg"}
